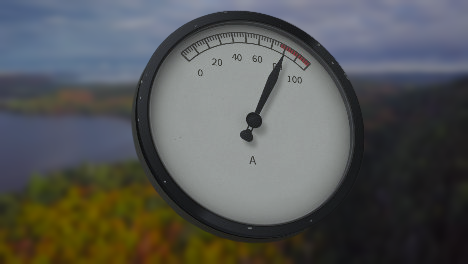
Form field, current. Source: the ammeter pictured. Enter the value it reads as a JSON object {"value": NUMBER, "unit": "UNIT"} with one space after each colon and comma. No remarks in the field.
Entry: {"value": 80, "unit": "A"}
